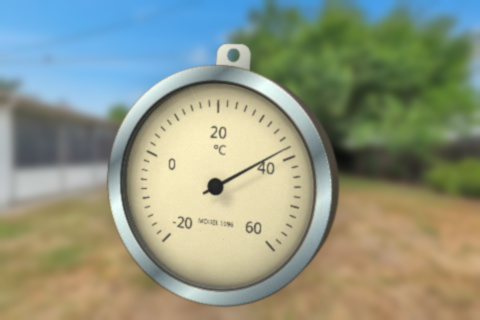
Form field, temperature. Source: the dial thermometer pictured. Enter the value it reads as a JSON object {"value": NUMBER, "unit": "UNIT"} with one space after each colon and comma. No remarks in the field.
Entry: {"value": 38, "unit": "°C"}
